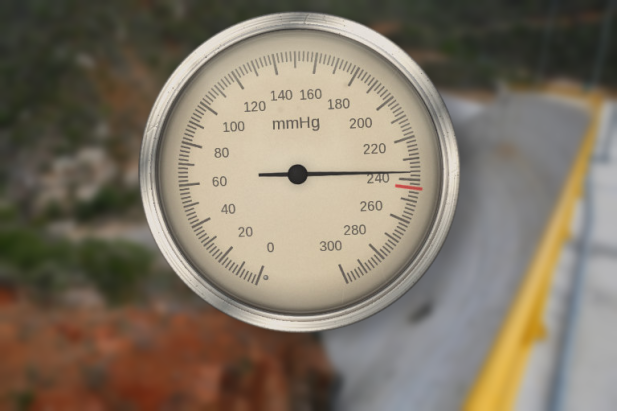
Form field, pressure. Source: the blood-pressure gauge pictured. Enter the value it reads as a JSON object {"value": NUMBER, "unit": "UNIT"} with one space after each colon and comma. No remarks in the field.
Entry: {"value": 236, "unit": "mmHg"}
